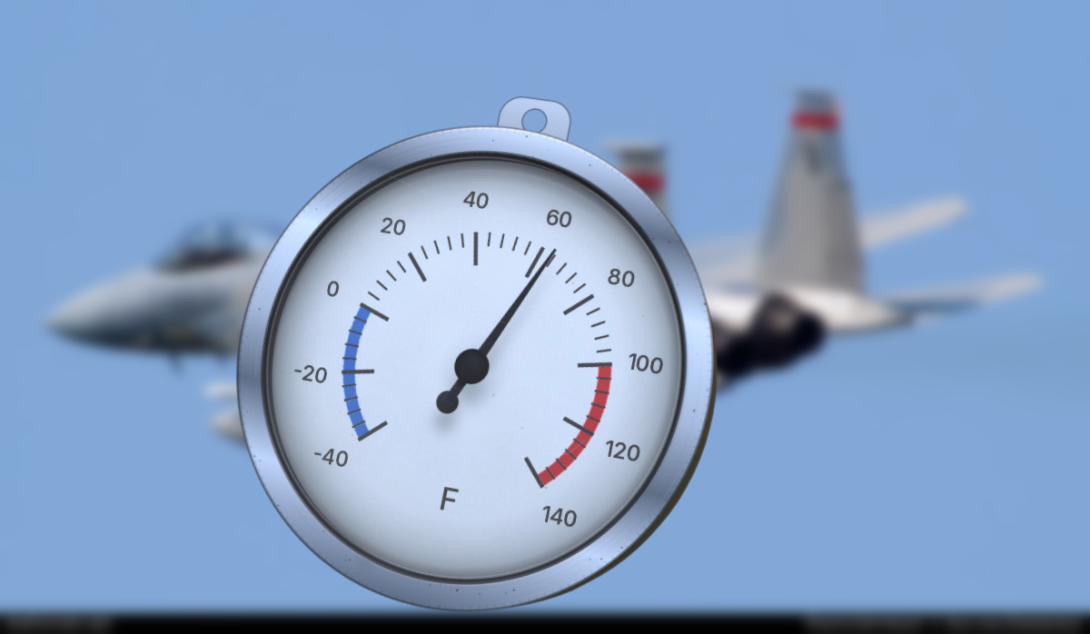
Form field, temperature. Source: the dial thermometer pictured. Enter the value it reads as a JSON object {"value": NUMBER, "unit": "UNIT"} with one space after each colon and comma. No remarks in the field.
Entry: {"value": 64, "unit": "°F"}
